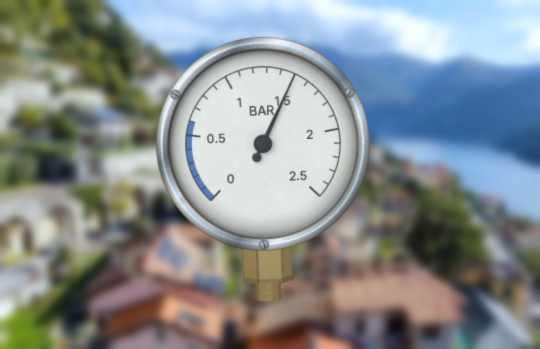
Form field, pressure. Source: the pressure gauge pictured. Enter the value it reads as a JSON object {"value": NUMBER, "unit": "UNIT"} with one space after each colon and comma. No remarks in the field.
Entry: {"value": 1.5, "unit": "bar"}
